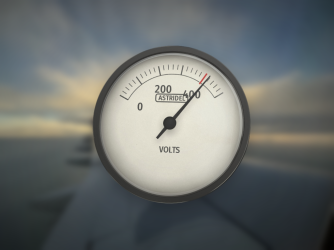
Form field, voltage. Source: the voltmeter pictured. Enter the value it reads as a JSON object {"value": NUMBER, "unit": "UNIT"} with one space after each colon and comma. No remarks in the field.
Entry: {"value": 420, "unit": "V"}
